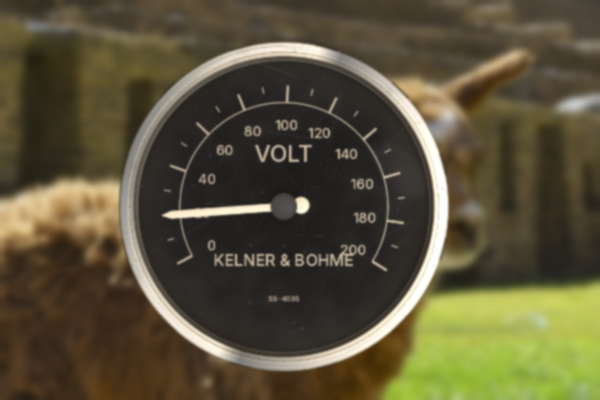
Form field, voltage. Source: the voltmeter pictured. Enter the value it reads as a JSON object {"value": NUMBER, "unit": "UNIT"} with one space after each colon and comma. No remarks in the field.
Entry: {"value": 20, "unit": "V"}
